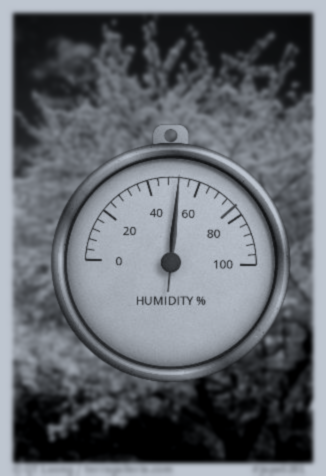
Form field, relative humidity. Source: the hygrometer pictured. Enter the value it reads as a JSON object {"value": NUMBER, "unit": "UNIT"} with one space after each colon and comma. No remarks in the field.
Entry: {"value": 52, "unit": "%"}
